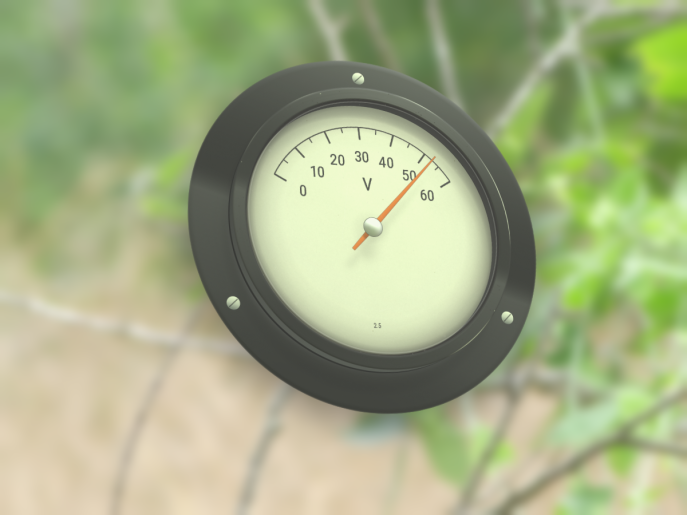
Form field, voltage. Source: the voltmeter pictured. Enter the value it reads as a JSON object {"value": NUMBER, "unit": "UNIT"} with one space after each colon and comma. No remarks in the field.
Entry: {"value": 52.5, "unit": "V"}
